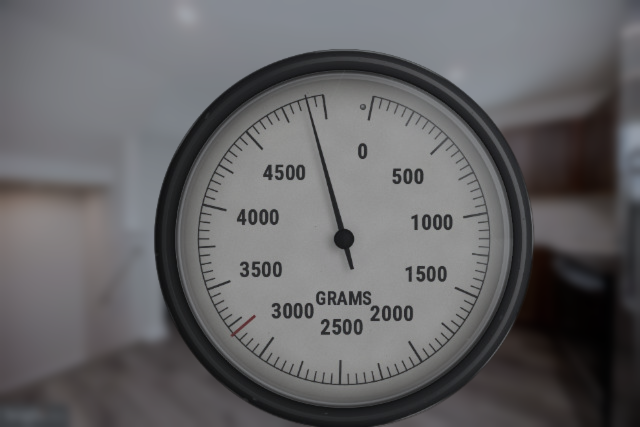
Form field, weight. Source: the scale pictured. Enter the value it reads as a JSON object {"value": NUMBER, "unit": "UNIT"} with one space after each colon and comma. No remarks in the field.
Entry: {"value": 4900, "unit": "g"}
